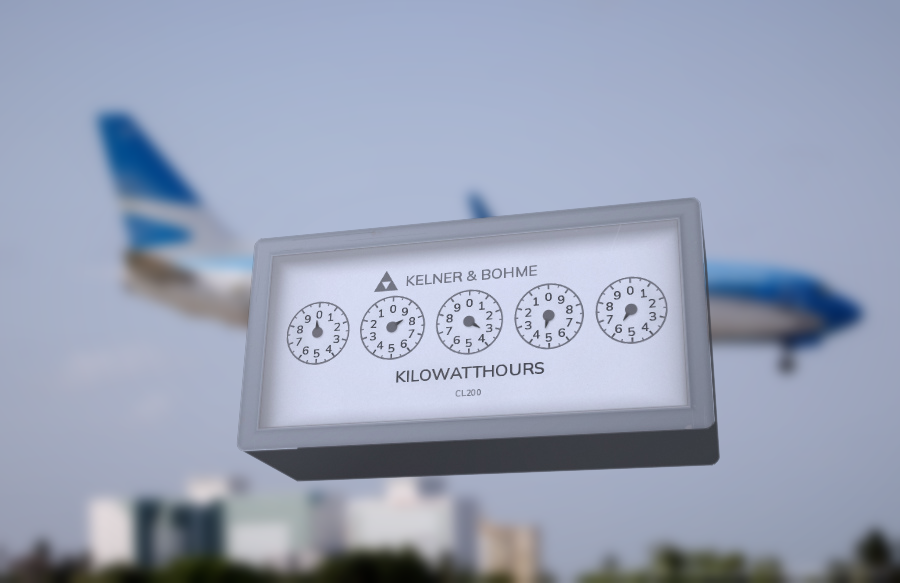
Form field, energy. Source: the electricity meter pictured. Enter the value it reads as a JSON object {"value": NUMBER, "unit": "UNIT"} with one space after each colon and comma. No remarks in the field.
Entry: {"value": 98346, "unit": "kWh"}
